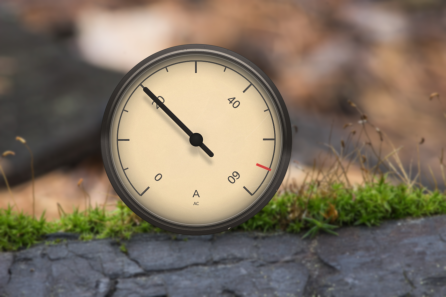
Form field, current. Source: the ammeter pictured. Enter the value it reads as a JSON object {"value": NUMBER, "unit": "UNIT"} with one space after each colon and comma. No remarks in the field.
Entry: {"value": 20, "unit": "A"}
